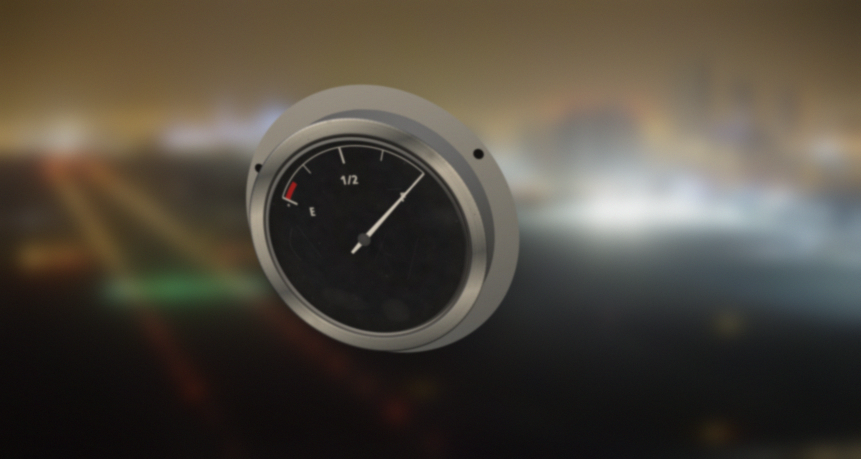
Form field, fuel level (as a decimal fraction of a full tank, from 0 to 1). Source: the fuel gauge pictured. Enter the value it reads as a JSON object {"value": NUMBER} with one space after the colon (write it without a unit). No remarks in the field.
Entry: {"value": 1}
